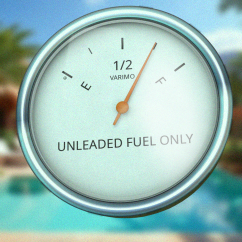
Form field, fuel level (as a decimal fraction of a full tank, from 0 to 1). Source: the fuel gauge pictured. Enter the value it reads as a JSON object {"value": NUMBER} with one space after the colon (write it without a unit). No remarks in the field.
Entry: {"value": 0.75}
